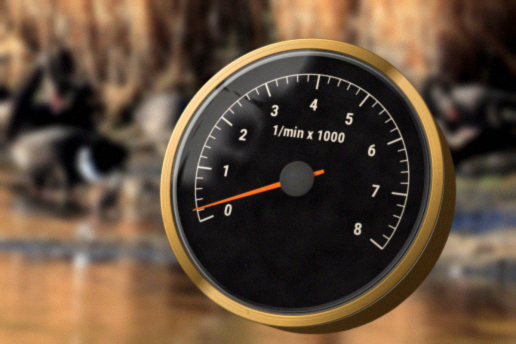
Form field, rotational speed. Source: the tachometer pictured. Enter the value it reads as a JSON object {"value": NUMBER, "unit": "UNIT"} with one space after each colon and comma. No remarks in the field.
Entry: {"value": 200, "unit": "rpm"}
